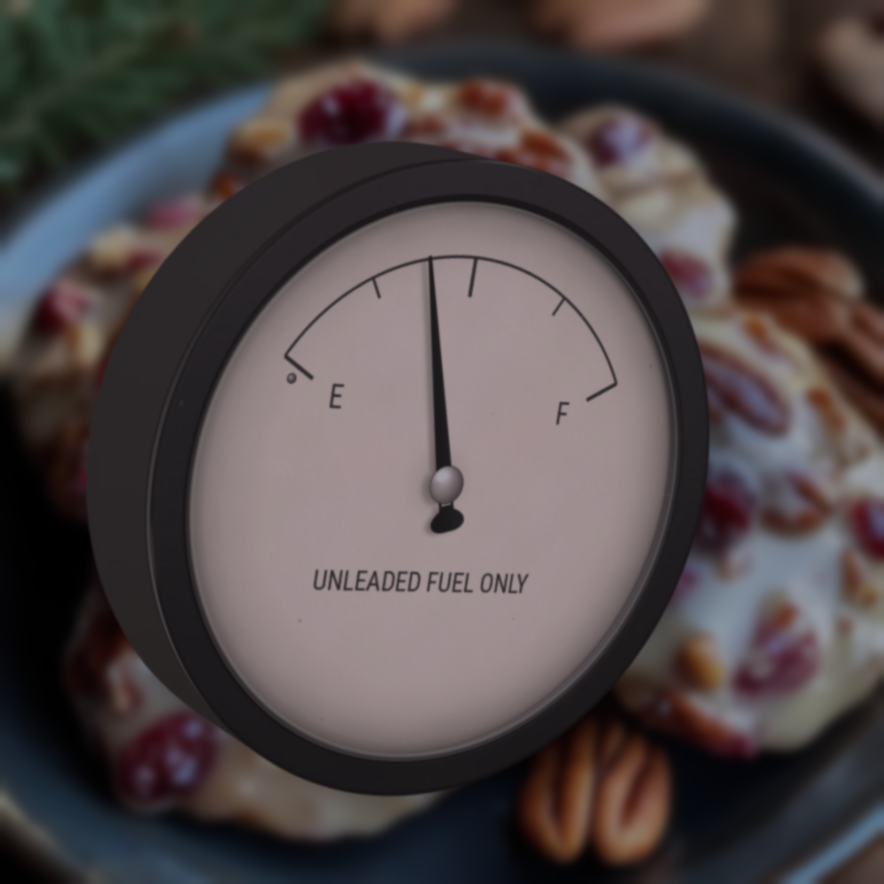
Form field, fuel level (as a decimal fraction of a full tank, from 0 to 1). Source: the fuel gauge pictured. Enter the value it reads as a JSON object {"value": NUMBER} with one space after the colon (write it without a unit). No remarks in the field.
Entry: {"value": 0.375}
